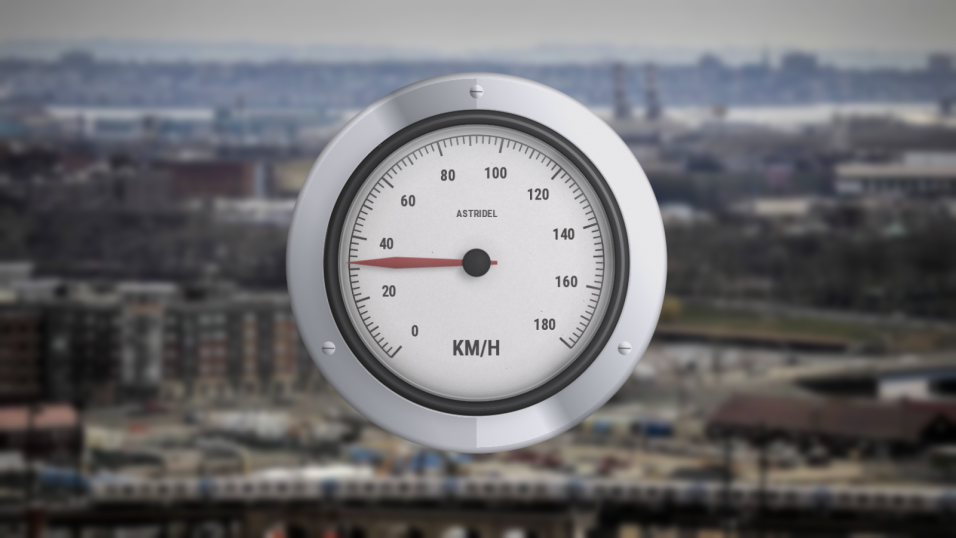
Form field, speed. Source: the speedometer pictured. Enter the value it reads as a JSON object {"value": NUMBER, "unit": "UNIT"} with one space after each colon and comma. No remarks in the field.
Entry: {"value": 32, "unit": "km/h"}
